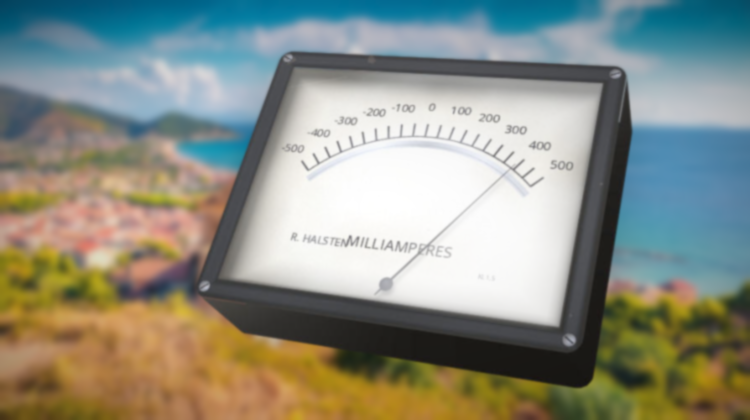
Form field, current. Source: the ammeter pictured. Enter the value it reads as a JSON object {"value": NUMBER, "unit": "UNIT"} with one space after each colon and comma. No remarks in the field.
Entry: {"value": 400, "unit": "mA"}
